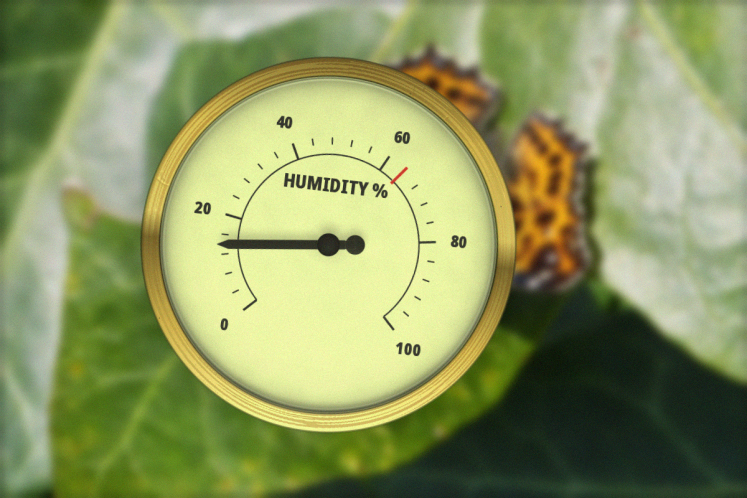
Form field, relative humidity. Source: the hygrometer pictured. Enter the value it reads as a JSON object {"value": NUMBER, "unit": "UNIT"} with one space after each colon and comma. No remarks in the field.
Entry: {"value": 14, "unit": "%"}
